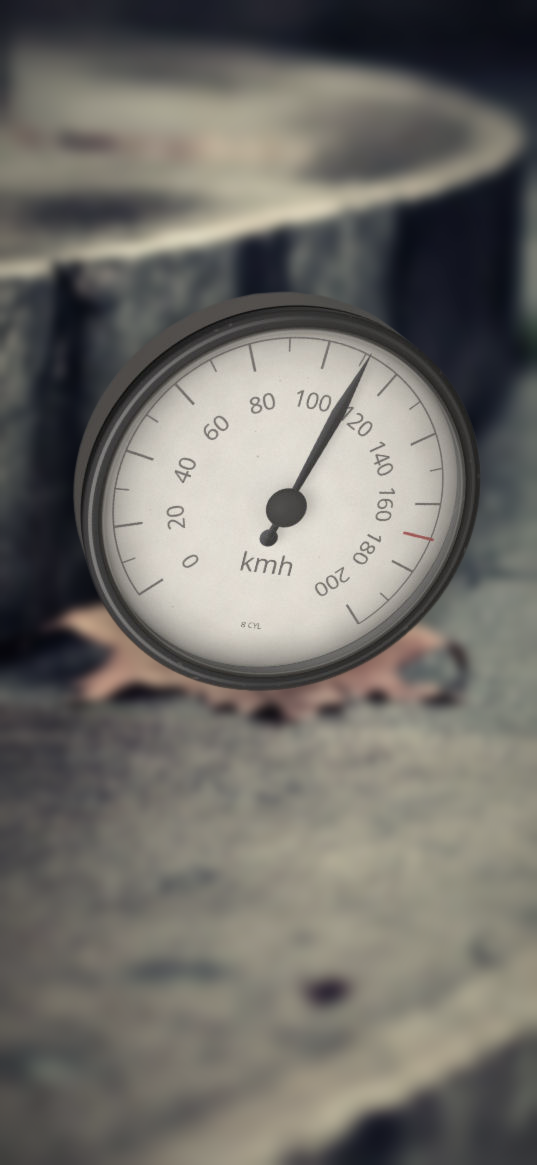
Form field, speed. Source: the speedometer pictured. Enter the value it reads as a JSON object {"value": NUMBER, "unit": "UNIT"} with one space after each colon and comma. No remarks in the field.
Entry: {"value": 110, "unit": "km/h"}
